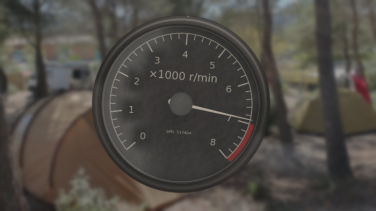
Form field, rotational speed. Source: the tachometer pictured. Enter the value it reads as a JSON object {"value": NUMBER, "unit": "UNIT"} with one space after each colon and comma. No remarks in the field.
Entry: {"value": 6900, "unit": "rpm"}
